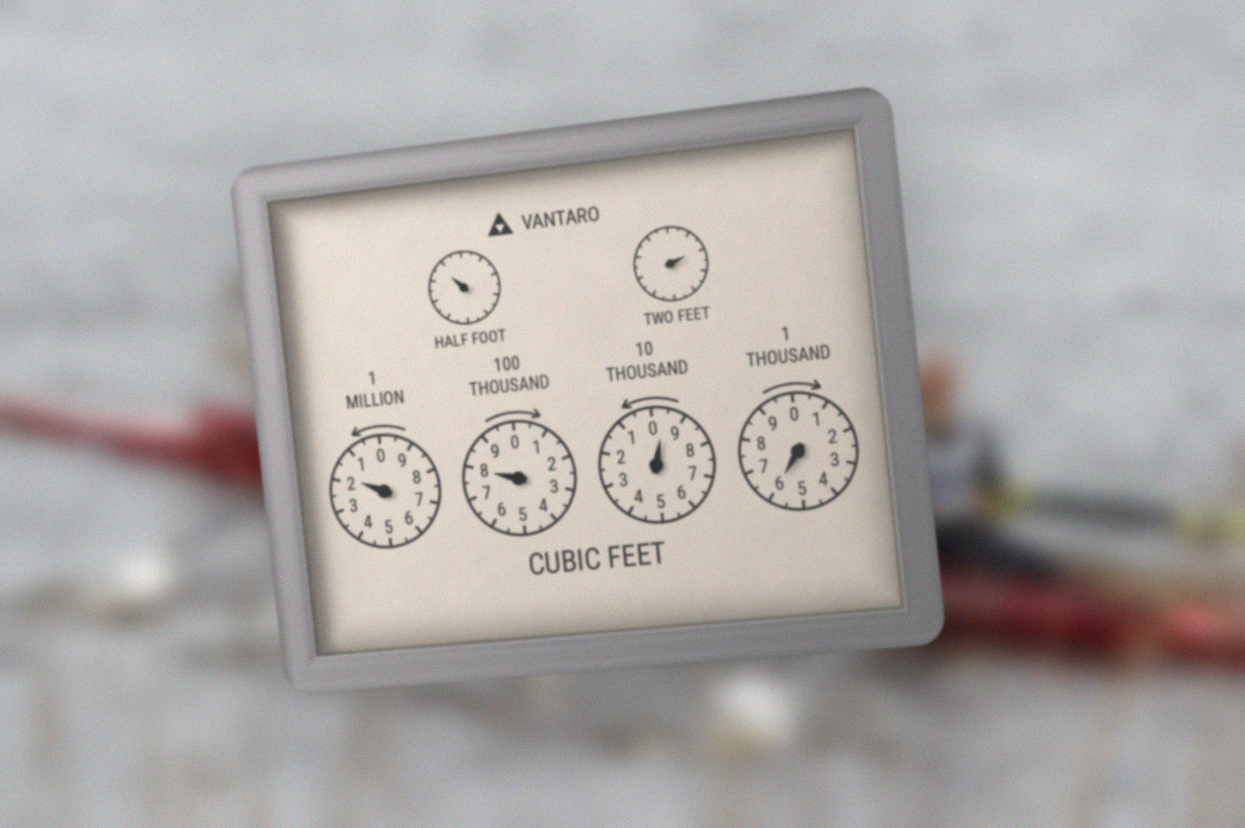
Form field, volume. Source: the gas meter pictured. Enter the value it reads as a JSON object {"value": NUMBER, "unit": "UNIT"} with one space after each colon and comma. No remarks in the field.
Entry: {"value": 179600, "unit": "ft³"}
